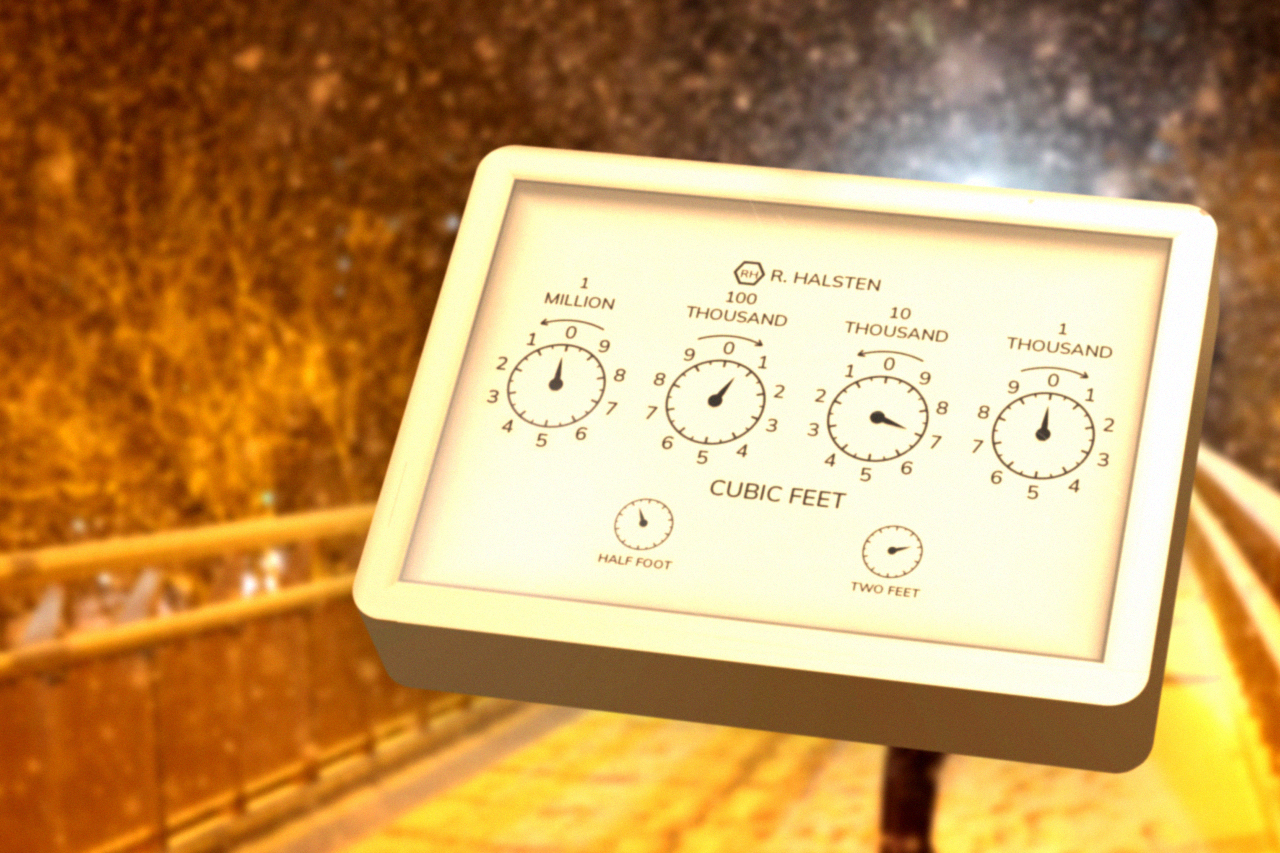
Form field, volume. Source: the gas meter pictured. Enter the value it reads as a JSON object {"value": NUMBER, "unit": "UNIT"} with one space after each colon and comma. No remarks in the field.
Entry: {"value": 7000, "unit": "ft³"}
